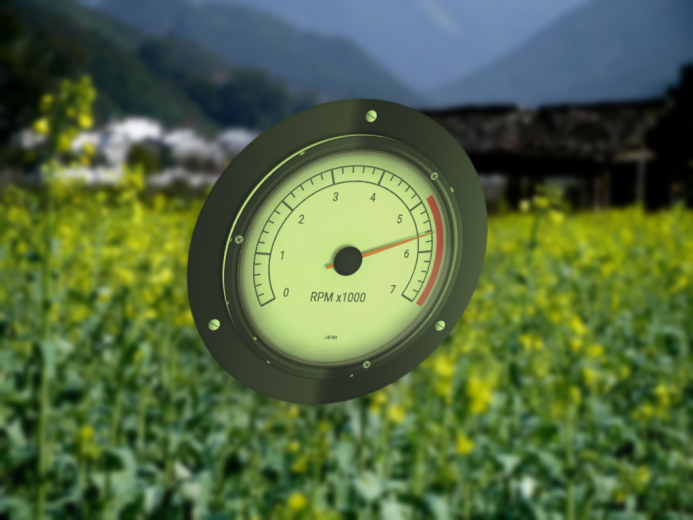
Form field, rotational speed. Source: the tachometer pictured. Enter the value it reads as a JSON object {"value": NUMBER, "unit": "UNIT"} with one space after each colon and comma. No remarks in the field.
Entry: {"value": 5600, "unit": "rpm"}
